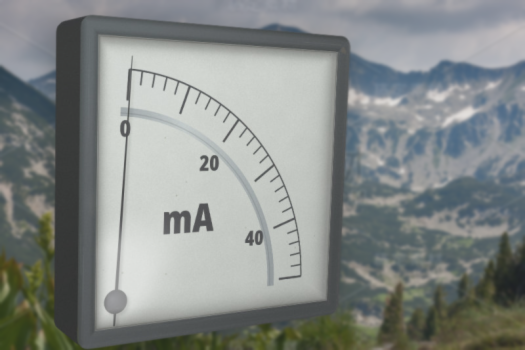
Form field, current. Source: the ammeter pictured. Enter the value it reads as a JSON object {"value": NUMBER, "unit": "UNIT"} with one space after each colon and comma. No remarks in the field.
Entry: {"value": 0, "unit": "mA"}
